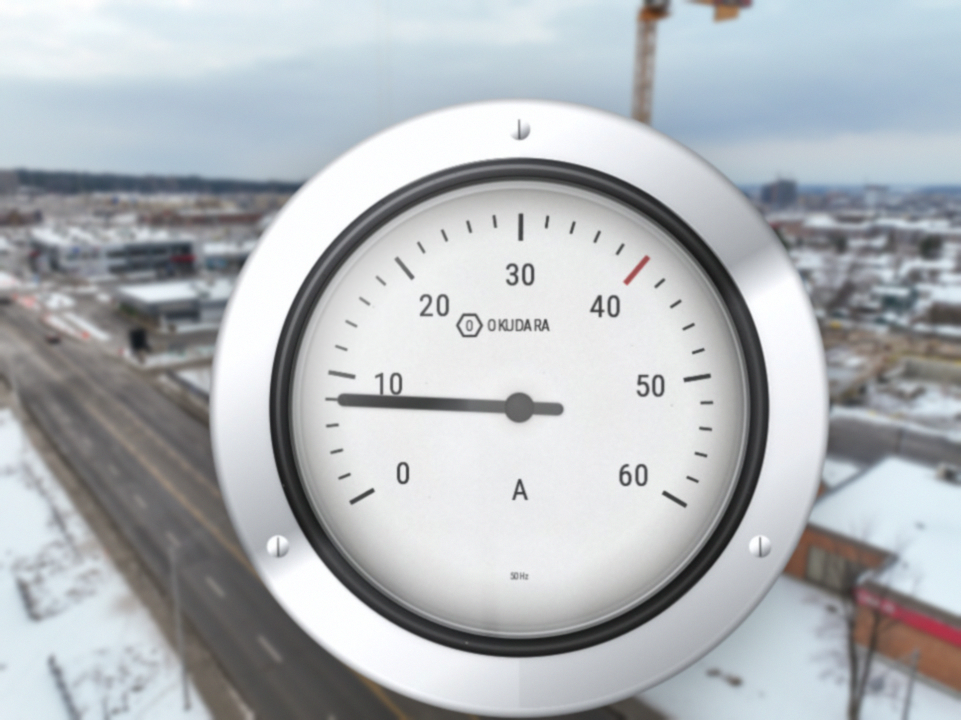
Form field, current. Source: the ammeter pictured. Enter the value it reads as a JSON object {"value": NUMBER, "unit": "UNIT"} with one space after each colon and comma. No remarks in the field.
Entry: {"value": 8, "unit": "A"}
